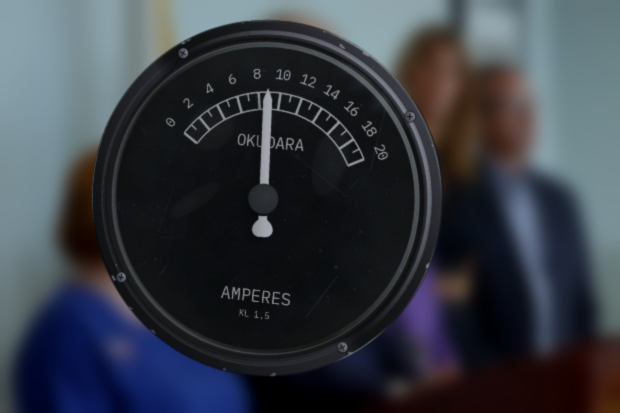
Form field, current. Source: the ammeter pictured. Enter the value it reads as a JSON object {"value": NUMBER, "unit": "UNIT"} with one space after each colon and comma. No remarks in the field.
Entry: {"value": 9, "unit": "A"}
